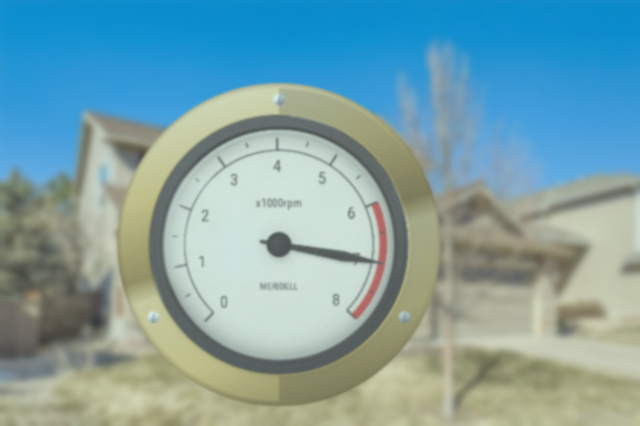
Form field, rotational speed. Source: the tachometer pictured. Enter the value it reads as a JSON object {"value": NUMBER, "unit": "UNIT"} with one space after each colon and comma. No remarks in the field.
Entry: {"value": 7000, "unit": "rpm"}
